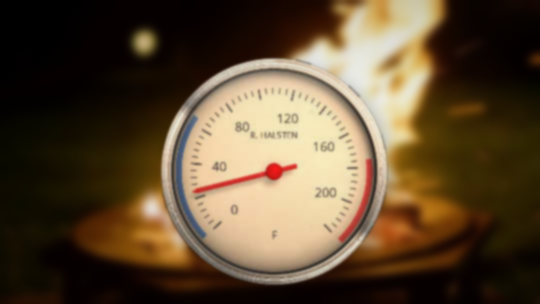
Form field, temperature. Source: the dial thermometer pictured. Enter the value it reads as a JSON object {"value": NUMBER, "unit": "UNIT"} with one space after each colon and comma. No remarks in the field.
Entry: {"value": 24, "unit": "°F"}
